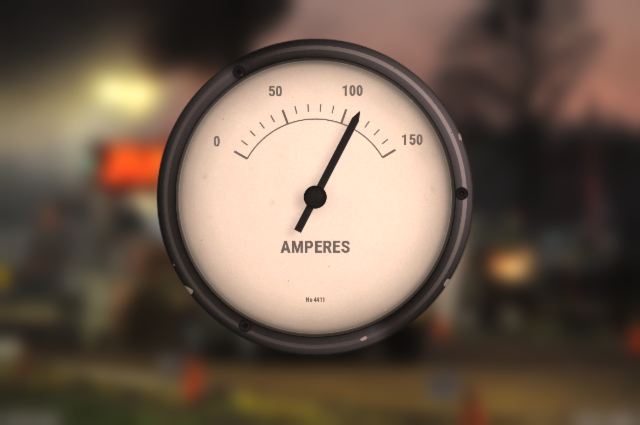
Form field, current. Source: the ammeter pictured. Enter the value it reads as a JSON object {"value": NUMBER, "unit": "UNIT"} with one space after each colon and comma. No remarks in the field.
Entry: {"value": 110, "unit": "A"}
